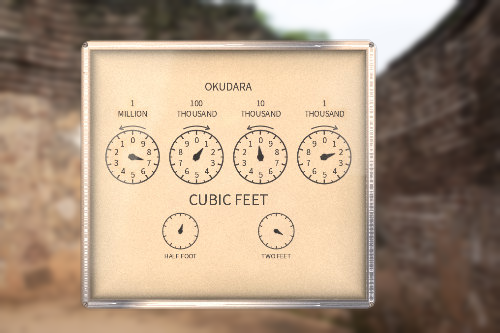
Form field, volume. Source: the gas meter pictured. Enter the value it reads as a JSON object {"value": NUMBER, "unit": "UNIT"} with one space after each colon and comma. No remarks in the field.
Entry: {"value": 710200, "unit": "ft³"}
